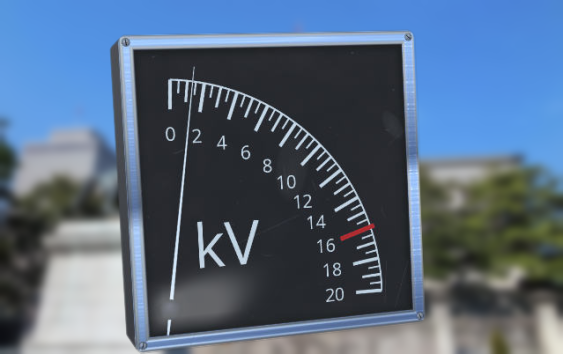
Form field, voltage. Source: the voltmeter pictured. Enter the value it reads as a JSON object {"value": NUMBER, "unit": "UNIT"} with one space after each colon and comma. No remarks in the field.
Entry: {"value": 1.25, "unit": "kV"}
